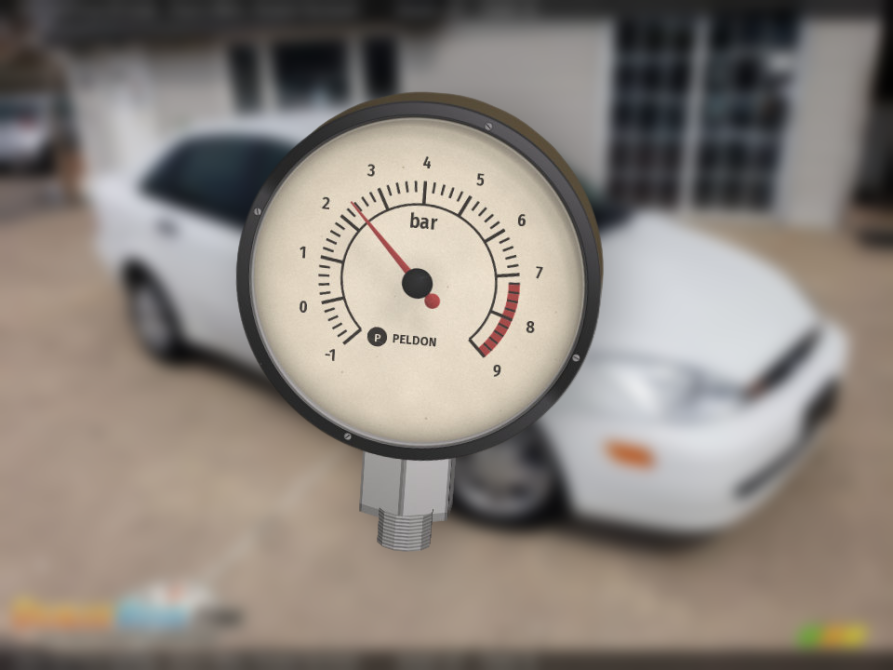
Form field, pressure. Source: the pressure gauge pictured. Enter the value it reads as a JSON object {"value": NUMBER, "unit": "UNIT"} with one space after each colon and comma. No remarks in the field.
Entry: {"value": 2.4, "unit": "bar"}
